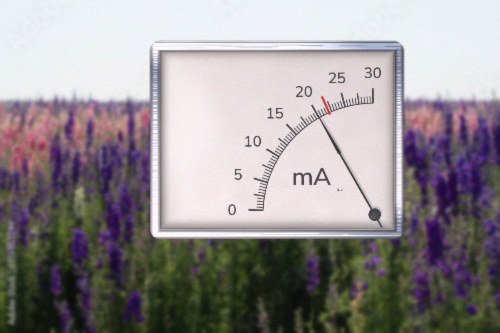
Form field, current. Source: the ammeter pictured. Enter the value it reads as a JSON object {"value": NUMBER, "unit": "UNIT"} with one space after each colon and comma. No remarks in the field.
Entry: {"value": 20, "unit": "mA"}
